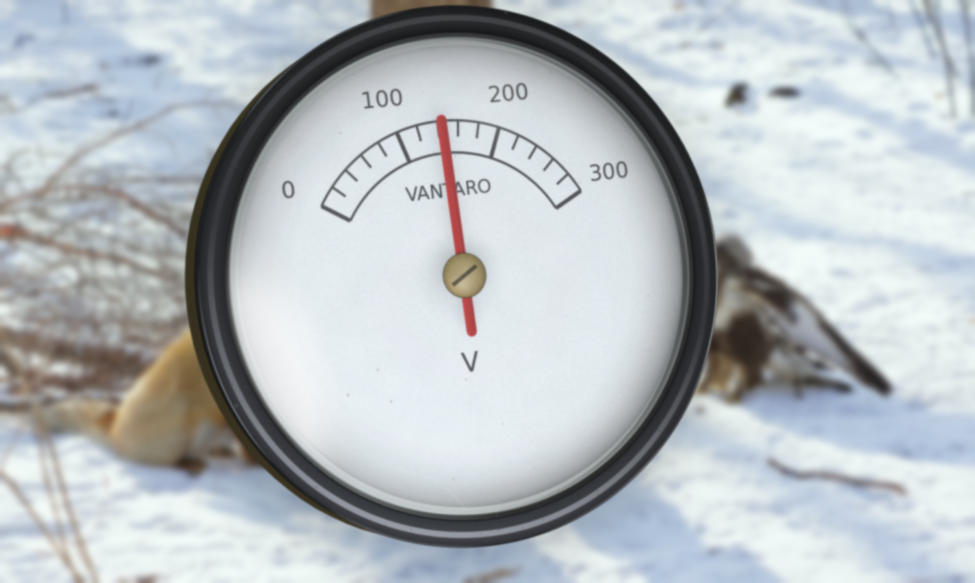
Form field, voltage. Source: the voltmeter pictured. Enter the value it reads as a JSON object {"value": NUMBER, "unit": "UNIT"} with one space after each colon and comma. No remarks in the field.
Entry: {"value": 140, "unit": "V"}
